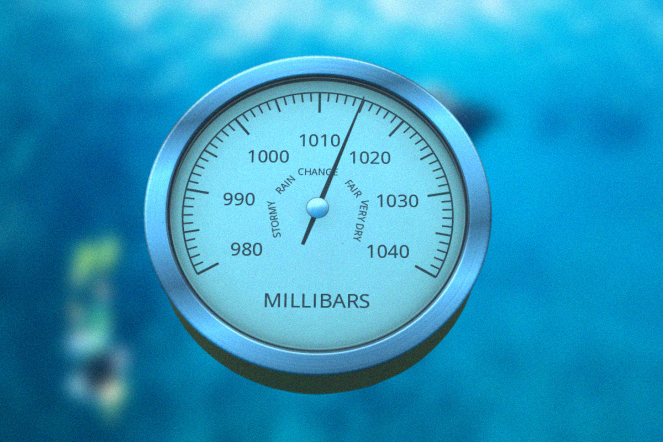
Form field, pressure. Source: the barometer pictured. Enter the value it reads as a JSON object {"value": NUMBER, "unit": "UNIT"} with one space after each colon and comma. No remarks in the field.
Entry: {"value": 1015, "unit": "mbar"}
